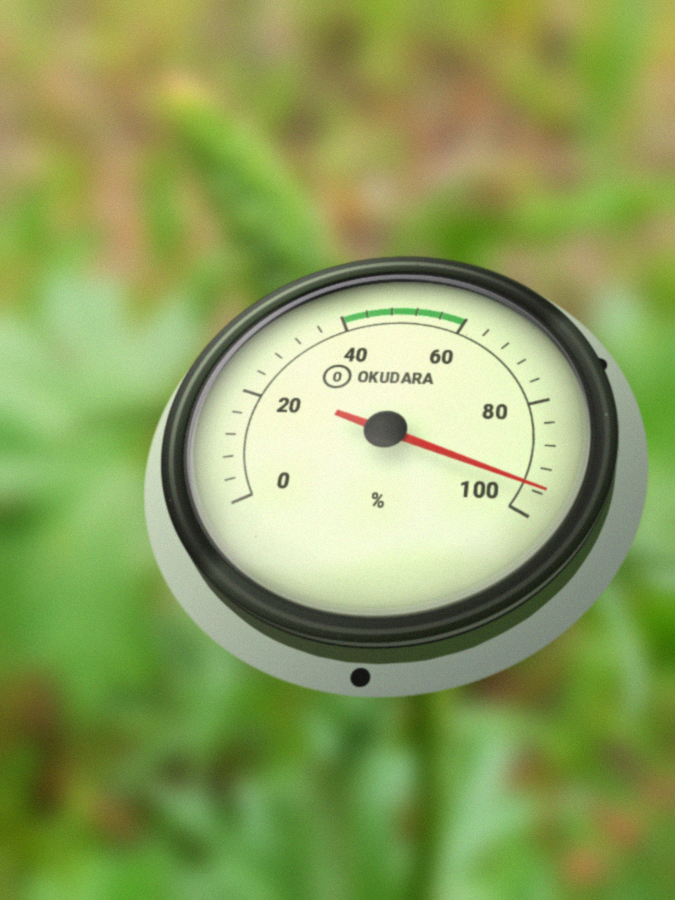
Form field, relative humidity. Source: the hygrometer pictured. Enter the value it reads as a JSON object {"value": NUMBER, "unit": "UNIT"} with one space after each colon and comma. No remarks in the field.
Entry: {"value": 96, "unit": "%"}
